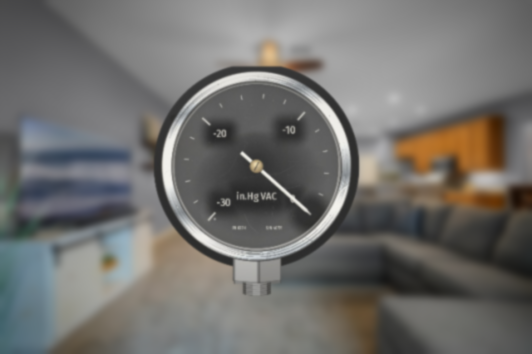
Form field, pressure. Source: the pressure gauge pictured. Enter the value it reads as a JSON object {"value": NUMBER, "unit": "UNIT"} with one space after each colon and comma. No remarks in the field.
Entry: {"value": 0, "unit": "inHg"}
